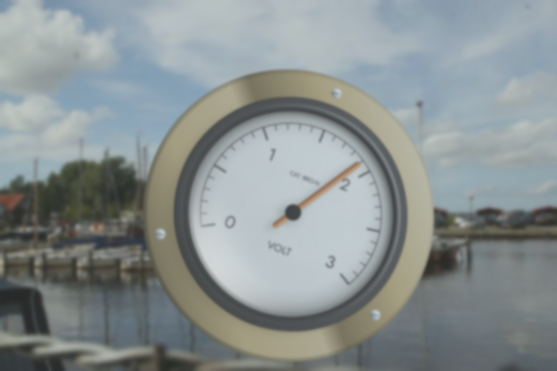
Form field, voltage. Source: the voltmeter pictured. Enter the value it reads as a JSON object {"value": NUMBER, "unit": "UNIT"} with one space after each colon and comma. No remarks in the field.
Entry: {"value": 1.9, "unit": "V"}
